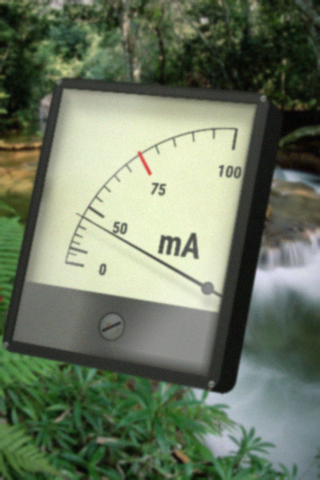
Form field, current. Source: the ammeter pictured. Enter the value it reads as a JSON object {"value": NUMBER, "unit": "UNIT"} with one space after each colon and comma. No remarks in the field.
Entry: {"value": 45, "unit": "mA"}
